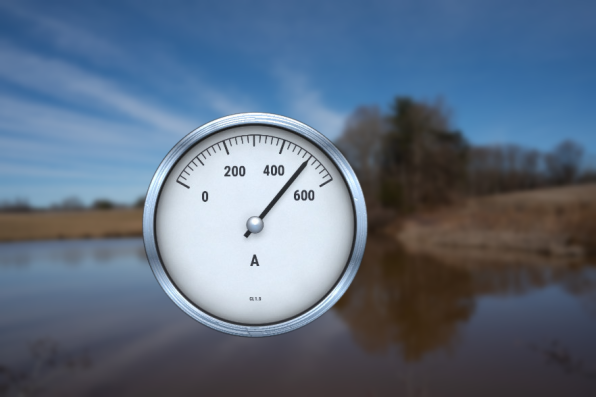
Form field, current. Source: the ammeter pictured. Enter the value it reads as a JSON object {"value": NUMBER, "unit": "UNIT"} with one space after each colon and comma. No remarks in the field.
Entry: {"value": 500, "unit": "A"}
